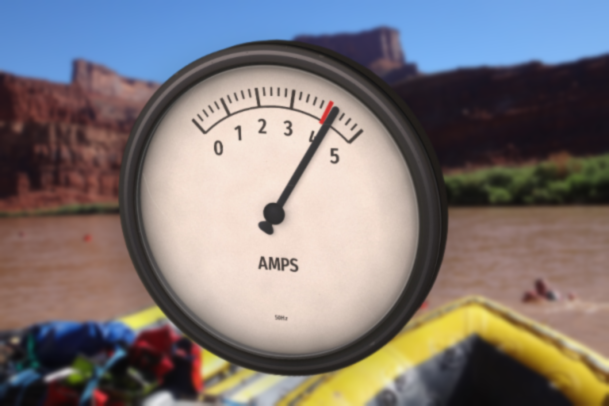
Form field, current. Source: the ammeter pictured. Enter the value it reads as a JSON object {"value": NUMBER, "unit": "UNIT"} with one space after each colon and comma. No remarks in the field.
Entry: {"value": 4.2, "unit": "A"}
